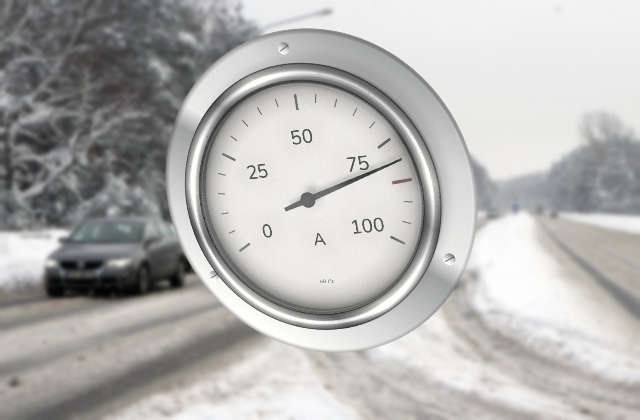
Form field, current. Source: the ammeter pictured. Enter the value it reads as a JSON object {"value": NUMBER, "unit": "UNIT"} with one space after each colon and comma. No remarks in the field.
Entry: {"value": 80, "unit": "A"}
